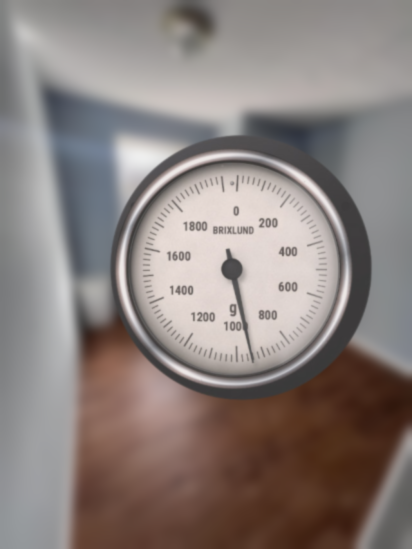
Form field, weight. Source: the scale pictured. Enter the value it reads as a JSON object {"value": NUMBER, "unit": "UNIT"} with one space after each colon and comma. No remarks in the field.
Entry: {"value": 940, "unit": "g"}
